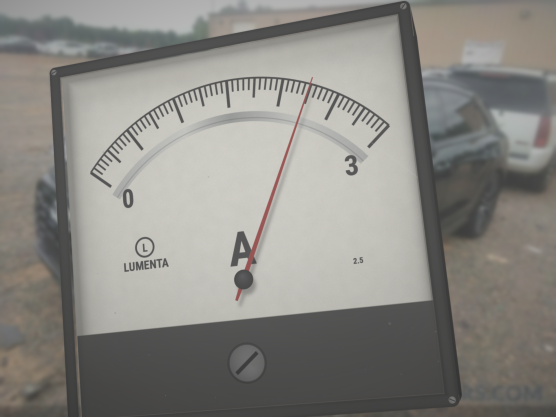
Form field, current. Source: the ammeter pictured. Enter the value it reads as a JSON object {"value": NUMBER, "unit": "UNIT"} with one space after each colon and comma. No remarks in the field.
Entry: {"value": 2.25, "unit": "A"}
